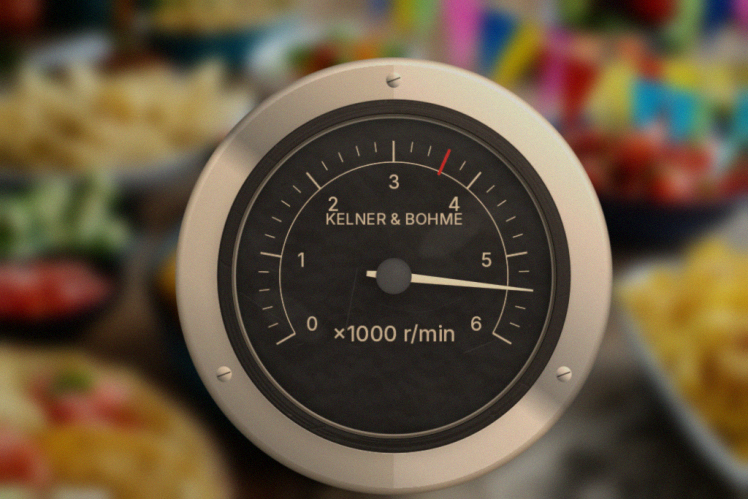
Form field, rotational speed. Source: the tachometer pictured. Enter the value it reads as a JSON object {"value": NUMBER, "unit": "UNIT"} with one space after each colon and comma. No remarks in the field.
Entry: {"value": 5400, "unit": "rpm"}
